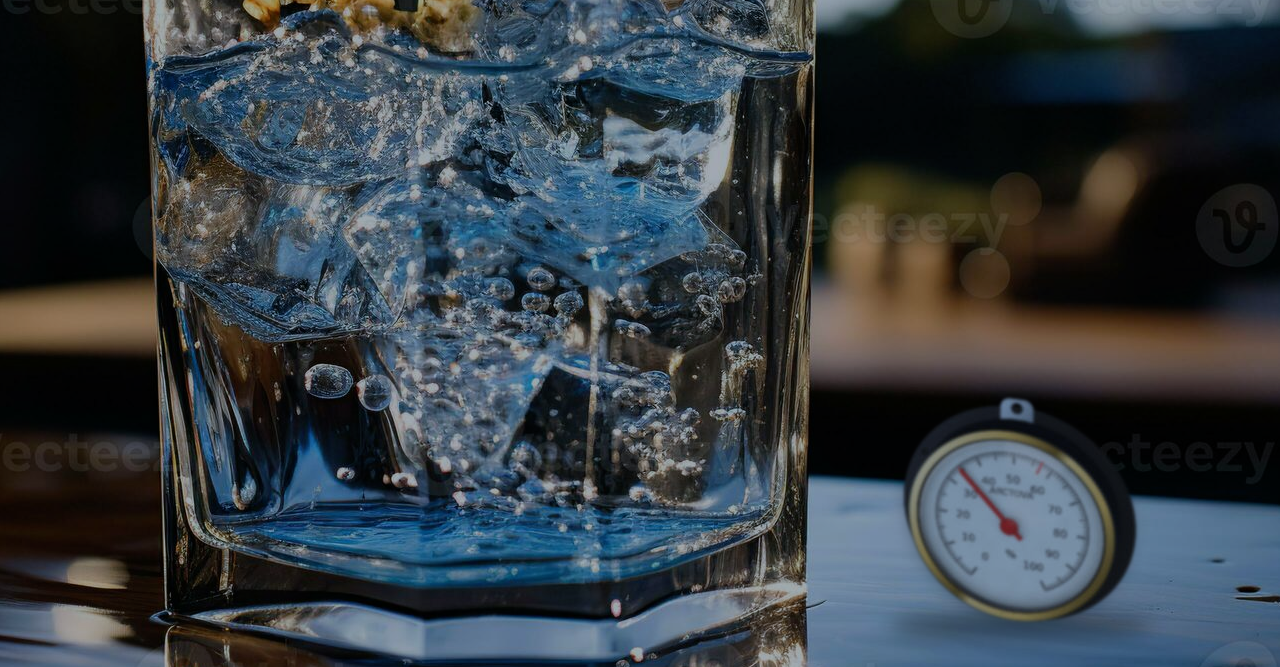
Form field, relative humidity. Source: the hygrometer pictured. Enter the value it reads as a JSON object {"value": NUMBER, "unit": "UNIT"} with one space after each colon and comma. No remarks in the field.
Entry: {"value": 35, "unit": "%"}
